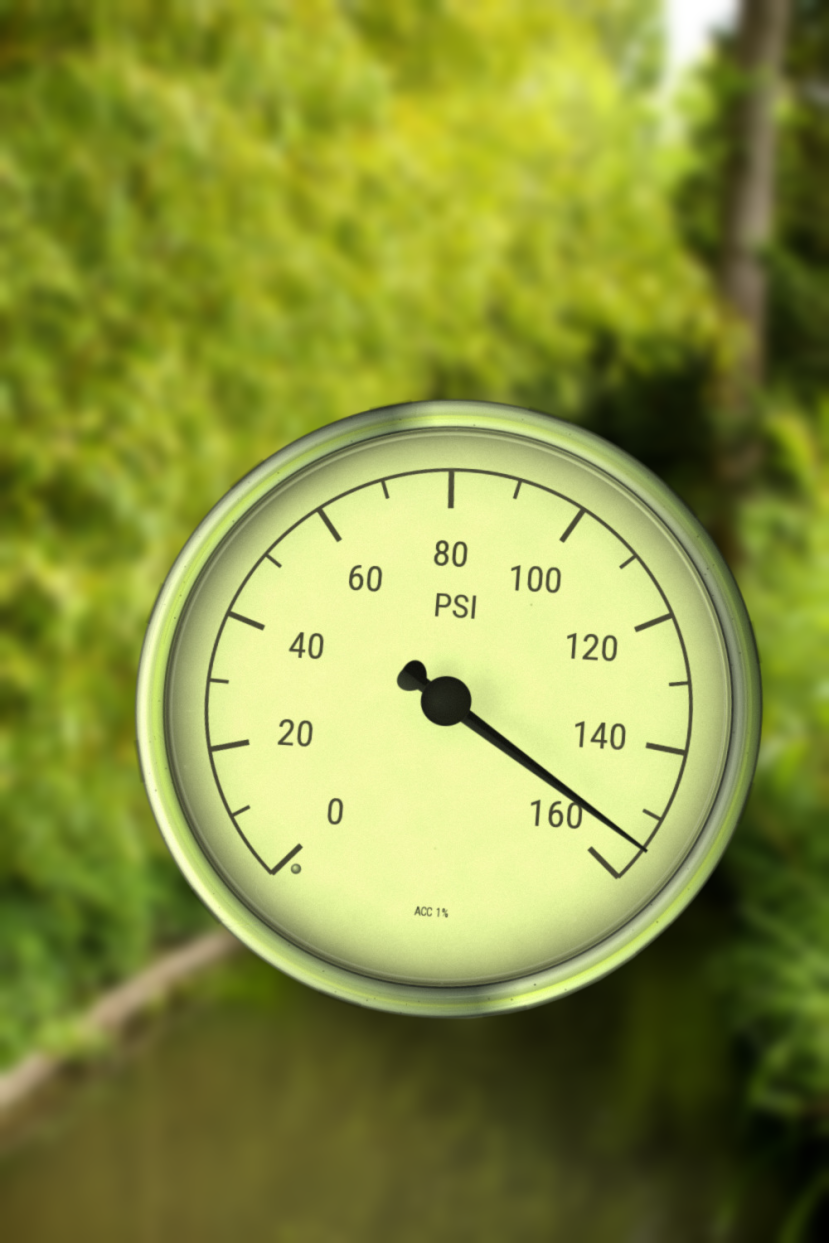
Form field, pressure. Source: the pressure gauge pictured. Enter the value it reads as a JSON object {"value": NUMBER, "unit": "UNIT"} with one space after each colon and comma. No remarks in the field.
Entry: {"value": 155, "unit": "psi"}
